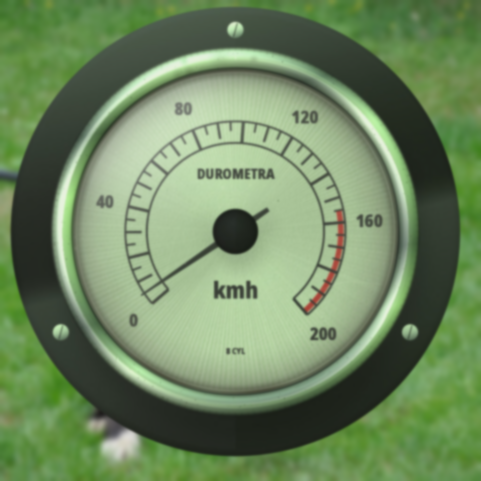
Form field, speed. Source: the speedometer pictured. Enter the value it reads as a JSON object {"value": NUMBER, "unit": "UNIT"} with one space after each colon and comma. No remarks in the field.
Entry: {"value": 5, "unit": "km/h"}
